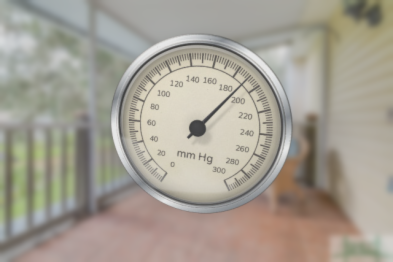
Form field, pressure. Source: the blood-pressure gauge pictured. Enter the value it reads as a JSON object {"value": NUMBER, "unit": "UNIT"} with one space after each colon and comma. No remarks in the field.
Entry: {"value": 190, "unit": "mmHg"}
